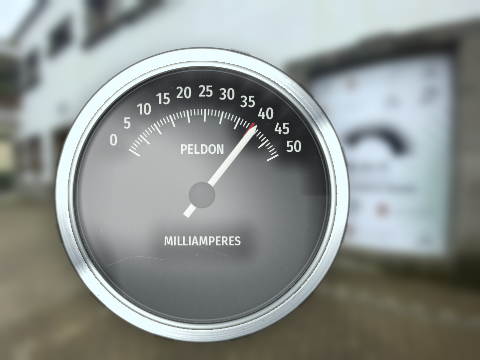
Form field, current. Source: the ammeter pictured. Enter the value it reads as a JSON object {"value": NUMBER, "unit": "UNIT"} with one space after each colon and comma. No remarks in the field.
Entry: {"value": 40, "unit": "mA"}
